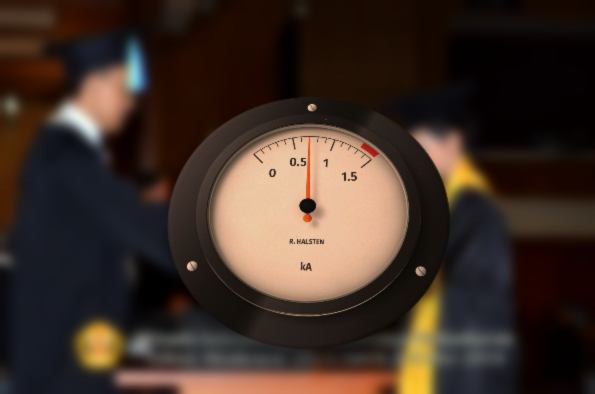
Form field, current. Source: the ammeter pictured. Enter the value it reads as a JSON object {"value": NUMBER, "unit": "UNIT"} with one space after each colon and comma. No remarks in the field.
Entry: {"value": 0.7, "unit": "kA"}
